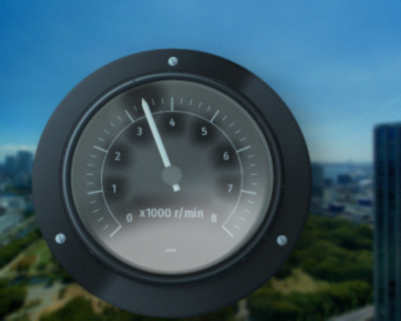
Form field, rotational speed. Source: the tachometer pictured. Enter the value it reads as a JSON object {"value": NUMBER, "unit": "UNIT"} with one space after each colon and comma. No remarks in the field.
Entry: {"value": 3400, "unit": "rpm"}
